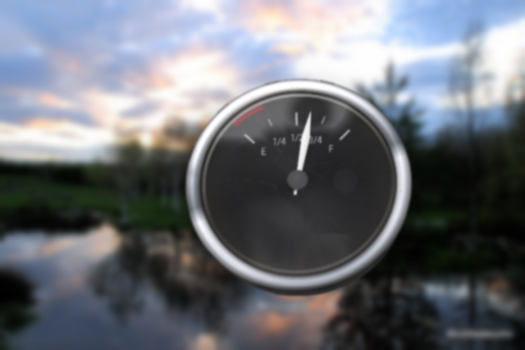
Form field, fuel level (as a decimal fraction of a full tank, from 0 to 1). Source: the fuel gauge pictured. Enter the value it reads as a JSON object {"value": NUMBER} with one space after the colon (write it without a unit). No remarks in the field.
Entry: {"value": 0.625}
